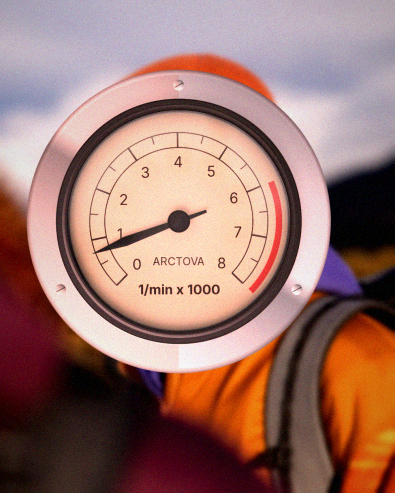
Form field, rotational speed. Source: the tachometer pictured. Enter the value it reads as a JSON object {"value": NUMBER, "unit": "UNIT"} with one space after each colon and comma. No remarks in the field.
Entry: {"value": 750, "unit": "rpm"}
